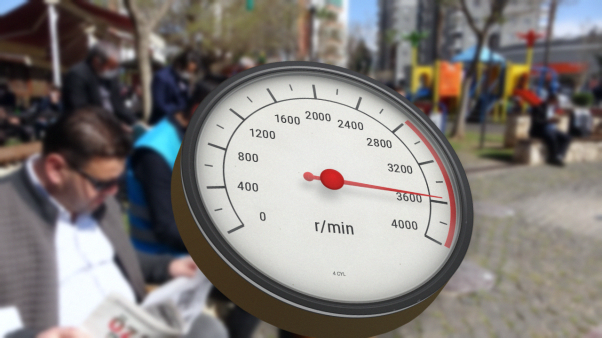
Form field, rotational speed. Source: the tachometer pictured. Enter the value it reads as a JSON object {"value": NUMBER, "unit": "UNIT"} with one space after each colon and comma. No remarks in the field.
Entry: {"value": 3600, "unit": "rpm"}
